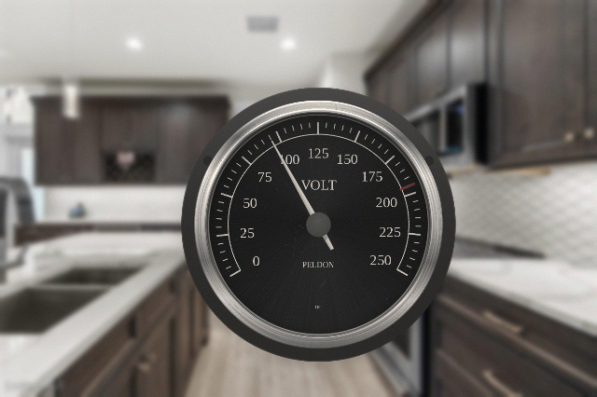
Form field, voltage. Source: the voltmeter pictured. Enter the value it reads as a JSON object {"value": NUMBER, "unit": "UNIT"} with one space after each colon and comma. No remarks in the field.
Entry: {"value": 95, "unit": "V"}
